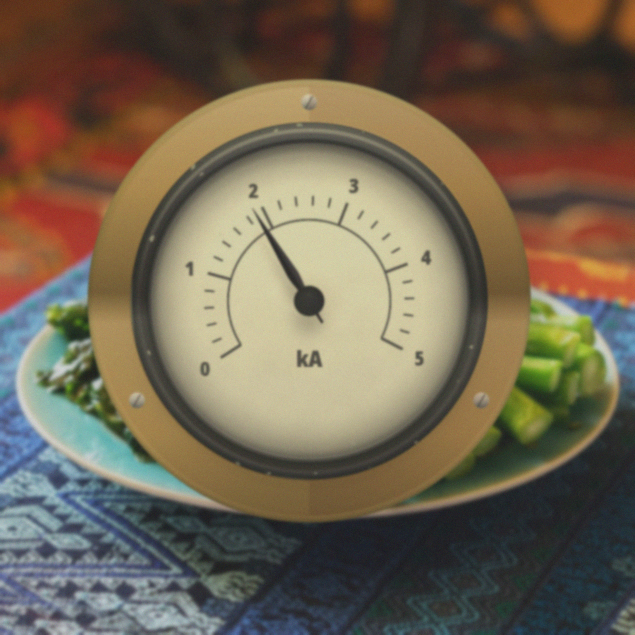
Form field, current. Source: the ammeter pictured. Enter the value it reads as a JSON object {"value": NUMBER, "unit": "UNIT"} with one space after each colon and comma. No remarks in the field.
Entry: {"value": 1.9, "unit": "kA"}
